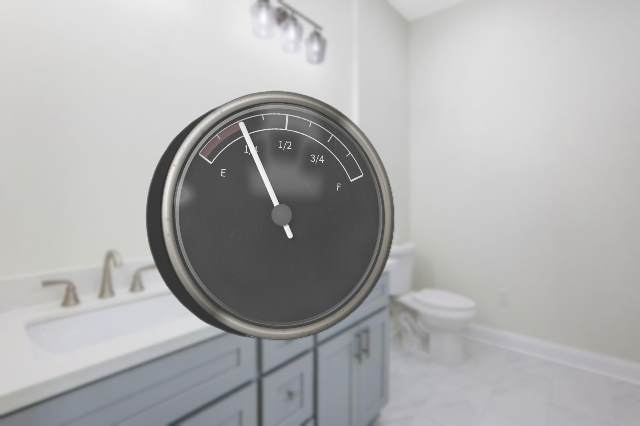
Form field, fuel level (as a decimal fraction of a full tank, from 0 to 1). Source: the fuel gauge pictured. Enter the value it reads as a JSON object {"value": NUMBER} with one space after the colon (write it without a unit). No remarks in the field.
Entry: {"value": 0.25}
